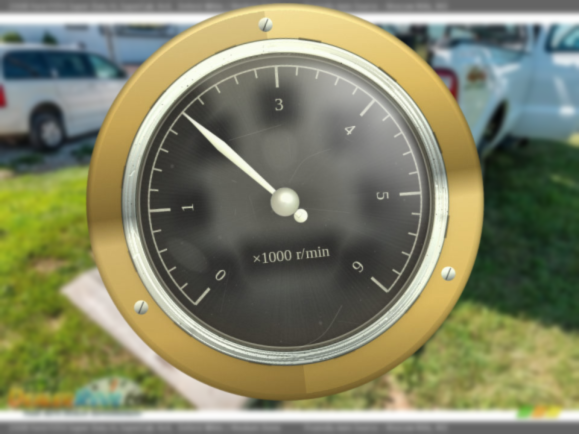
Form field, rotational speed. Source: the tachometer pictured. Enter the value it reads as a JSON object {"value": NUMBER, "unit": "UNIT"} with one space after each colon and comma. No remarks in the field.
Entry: {"value": 2000, "unit": "rpm"}
